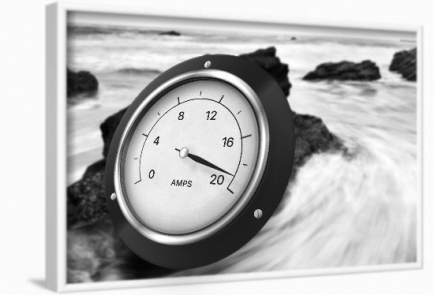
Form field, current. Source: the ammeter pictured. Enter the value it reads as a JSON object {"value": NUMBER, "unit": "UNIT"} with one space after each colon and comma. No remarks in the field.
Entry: {"value": 19, "unit": "A"}
